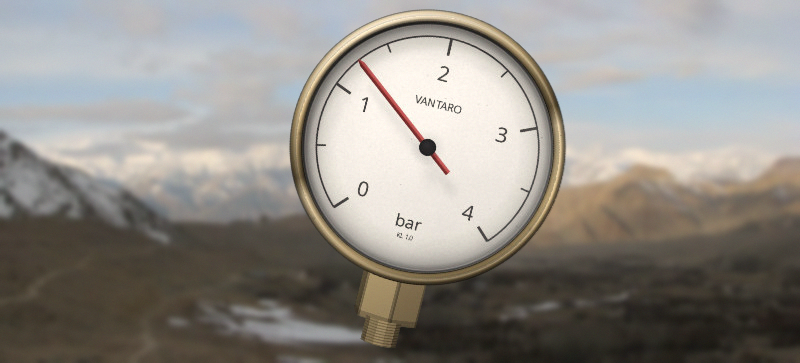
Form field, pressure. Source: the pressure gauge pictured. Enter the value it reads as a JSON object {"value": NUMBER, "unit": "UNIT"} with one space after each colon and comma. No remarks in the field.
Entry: {"value": 1.25, "unit": "bar"}
